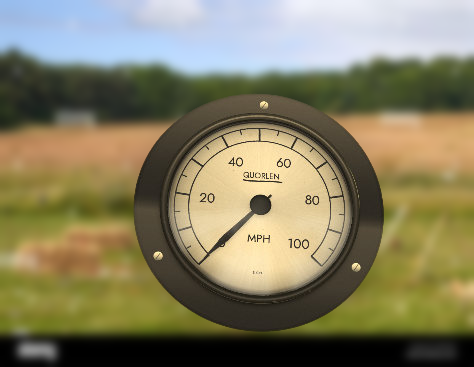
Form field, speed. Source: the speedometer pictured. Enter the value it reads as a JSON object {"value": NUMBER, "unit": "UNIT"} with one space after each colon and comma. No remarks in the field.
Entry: {"value": 0, "unit": "mph"}
